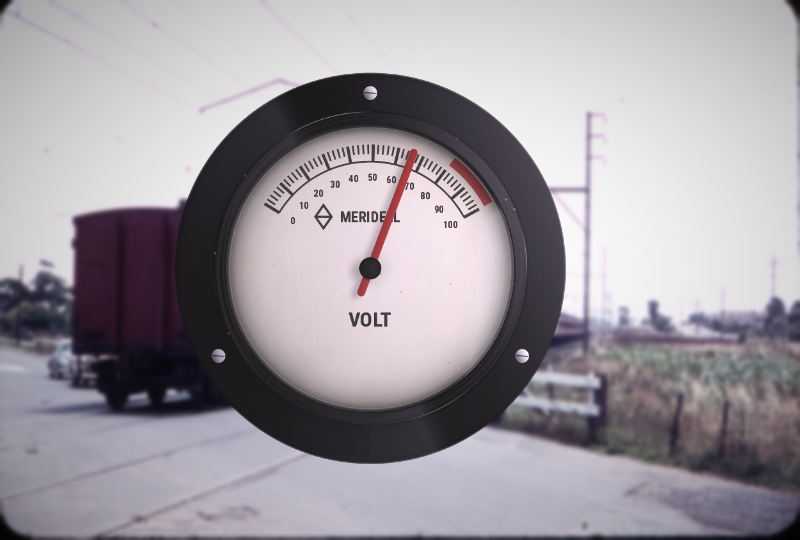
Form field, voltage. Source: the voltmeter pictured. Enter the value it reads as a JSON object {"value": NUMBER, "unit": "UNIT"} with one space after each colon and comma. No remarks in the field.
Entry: {"value": 66, "unit": "V"}
